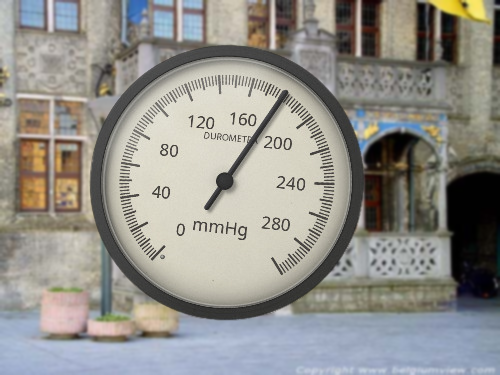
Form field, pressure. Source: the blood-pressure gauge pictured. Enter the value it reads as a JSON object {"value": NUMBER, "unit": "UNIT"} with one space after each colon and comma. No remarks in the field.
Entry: {"value": 180, "unit": "mmHg"}
